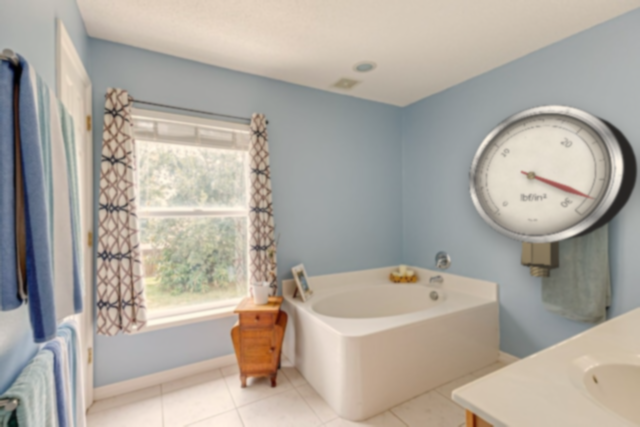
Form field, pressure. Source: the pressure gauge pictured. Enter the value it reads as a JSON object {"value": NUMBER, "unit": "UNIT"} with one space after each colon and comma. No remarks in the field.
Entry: {"value": 28, "unit": "psi"}
